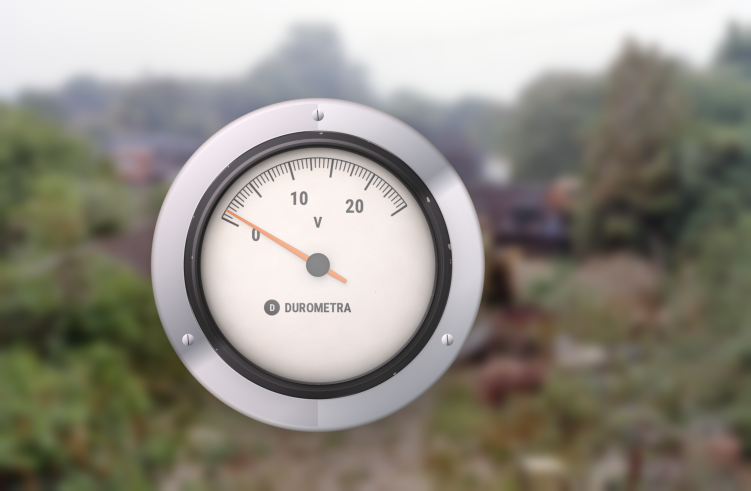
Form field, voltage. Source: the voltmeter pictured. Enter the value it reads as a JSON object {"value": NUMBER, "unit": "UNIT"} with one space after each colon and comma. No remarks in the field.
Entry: {"value": 1, "unit": "V"}
